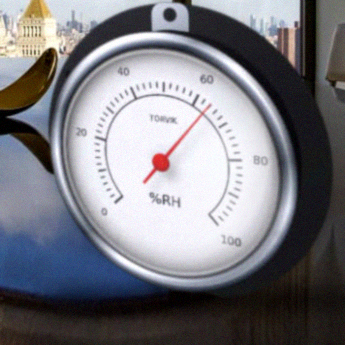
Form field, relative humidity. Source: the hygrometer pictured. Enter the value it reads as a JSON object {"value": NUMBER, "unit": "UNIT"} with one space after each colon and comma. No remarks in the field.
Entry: {"value": 64, "unit": "%"}
